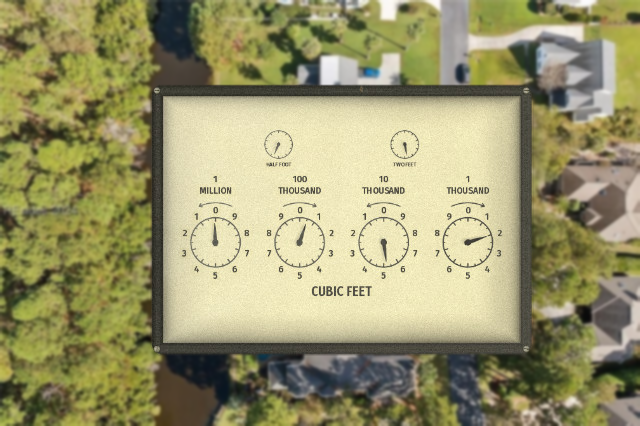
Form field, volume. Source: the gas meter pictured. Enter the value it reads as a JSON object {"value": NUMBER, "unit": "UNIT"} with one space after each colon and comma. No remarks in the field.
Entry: {"value": 5200, "unit": "ft³"}
